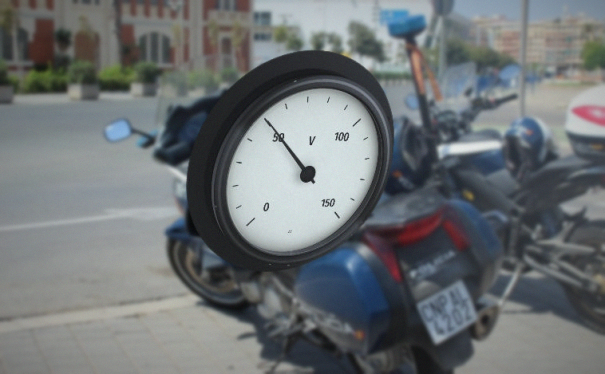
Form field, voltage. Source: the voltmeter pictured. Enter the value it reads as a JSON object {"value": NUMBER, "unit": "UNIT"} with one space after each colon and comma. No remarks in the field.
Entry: {"value": 50, "unit": "V"}
